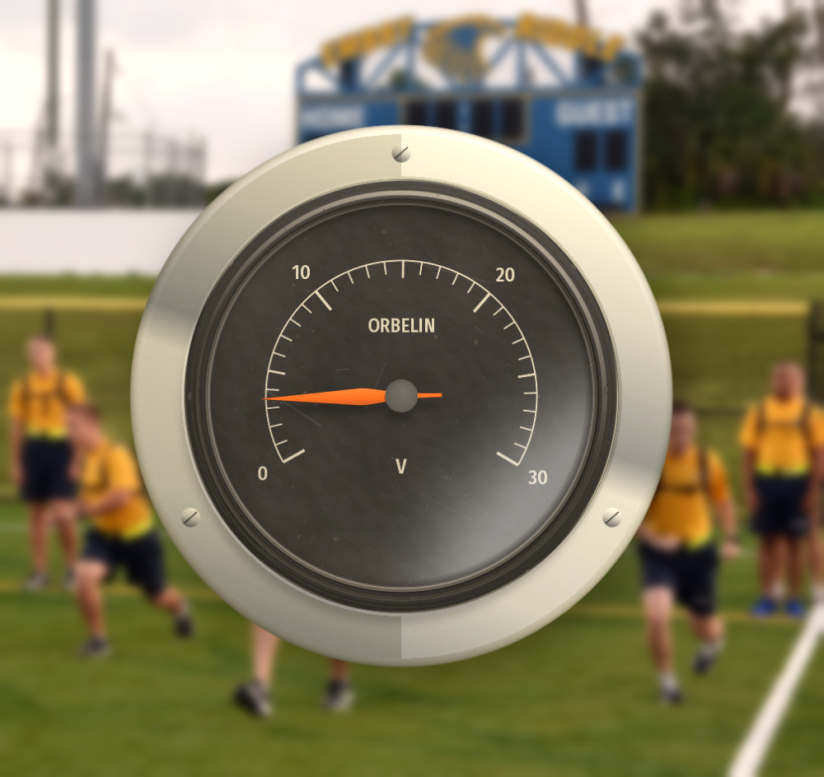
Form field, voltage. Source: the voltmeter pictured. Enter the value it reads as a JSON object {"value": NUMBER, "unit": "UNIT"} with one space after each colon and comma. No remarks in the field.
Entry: {"value": 3.5, "unit": "V"}
